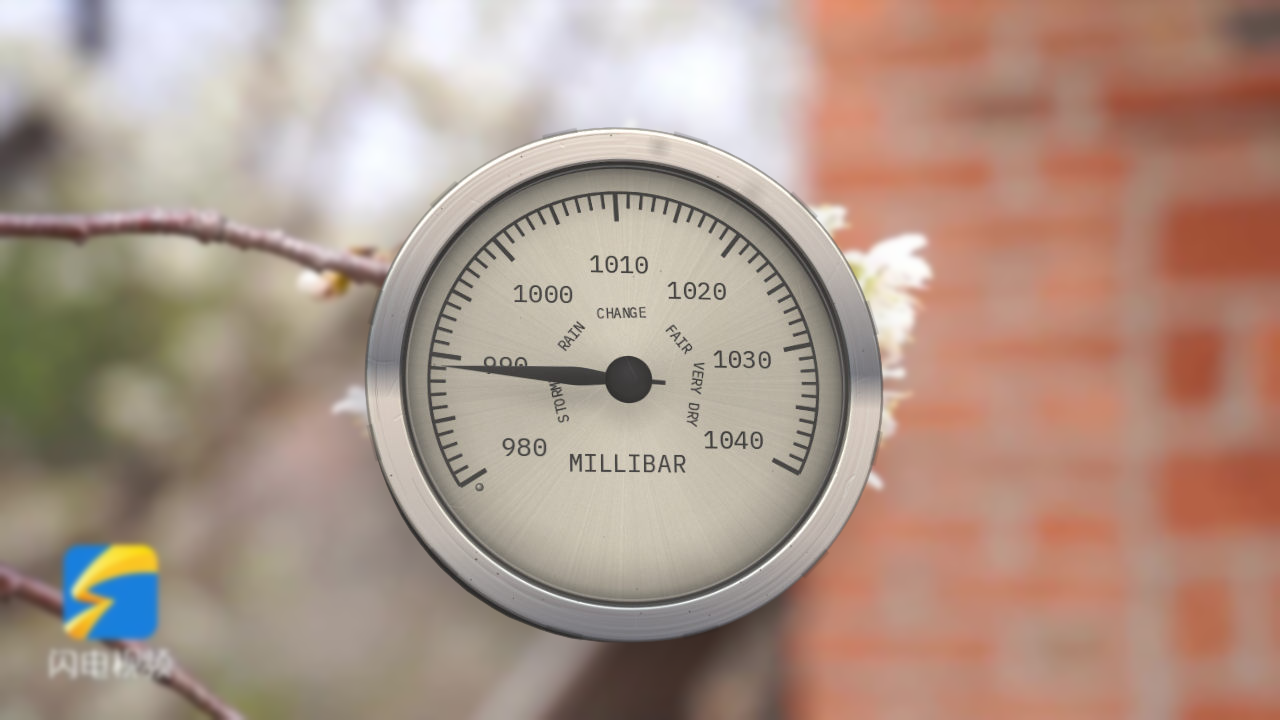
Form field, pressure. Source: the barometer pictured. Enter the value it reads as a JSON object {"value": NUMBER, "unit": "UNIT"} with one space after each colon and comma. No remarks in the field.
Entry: {"value": 989, "unit": "mbar"}
